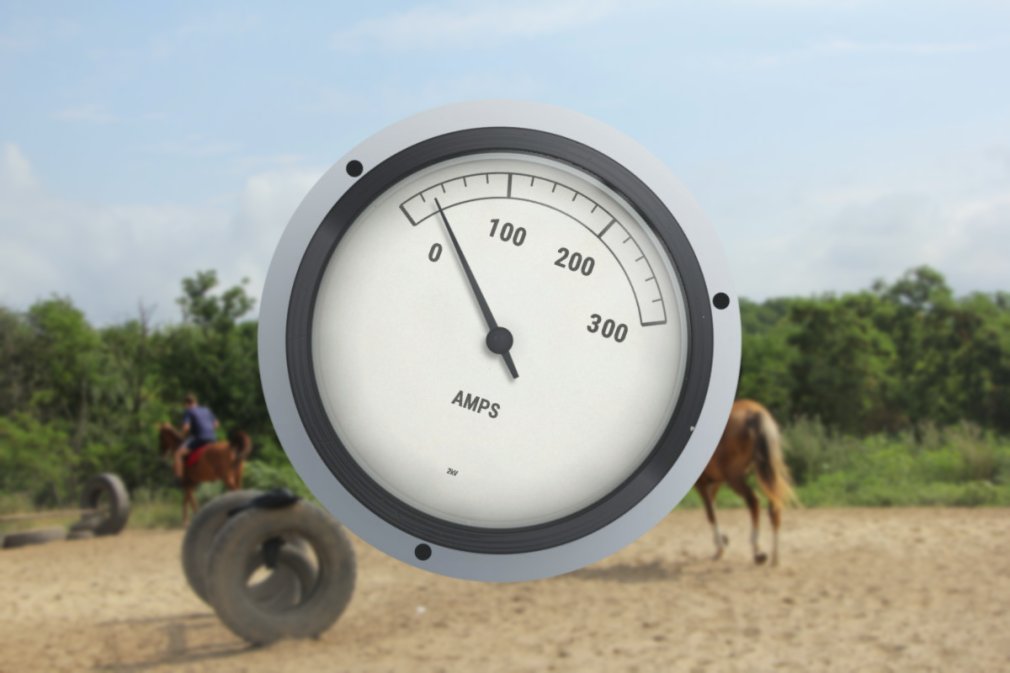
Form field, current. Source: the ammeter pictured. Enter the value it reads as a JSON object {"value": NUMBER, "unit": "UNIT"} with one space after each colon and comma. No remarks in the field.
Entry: {"value": 30, "unit": "A"}
